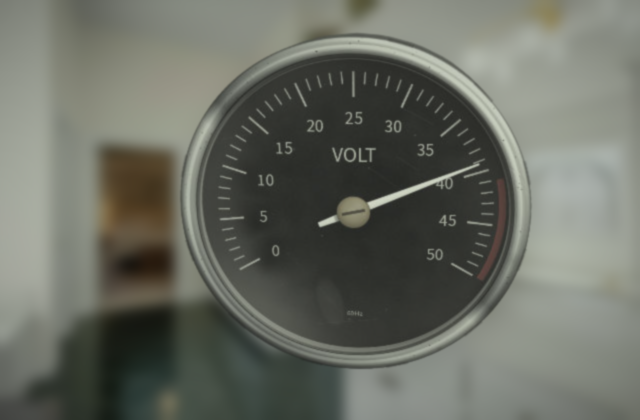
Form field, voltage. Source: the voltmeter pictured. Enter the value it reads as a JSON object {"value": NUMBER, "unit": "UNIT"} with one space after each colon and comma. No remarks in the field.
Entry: {"value": 39, "unit": "V"}
